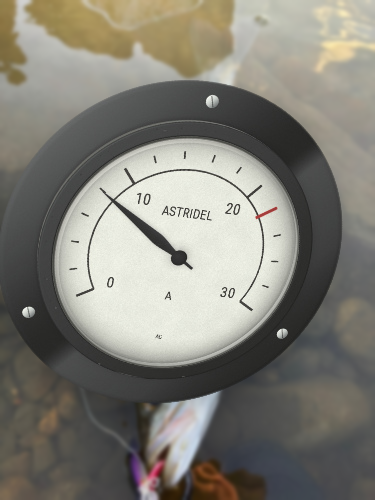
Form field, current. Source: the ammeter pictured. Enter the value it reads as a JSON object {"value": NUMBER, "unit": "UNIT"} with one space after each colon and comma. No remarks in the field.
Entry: {"value": 8, "unit": "A"}
